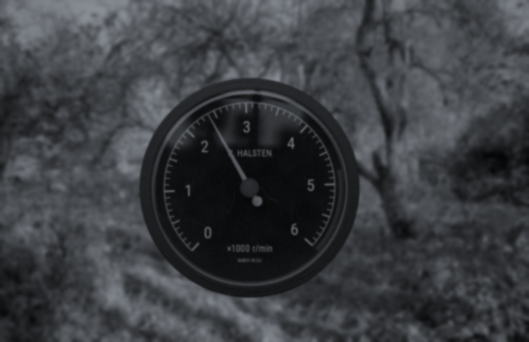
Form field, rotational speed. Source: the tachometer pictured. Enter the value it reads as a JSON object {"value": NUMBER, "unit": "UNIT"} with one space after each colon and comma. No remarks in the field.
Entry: {"value": 2400, "unit": "rpm"}
